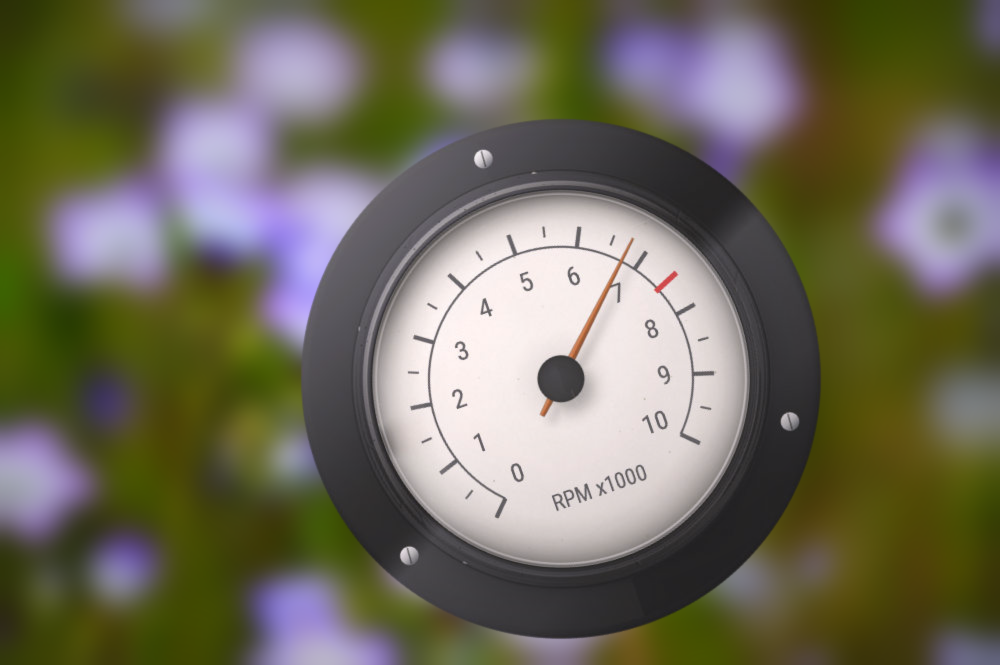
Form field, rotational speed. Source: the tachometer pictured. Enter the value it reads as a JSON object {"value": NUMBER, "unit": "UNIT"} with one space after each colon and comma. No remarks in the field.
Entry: {"value": 6750, "unit": "rpm"}
